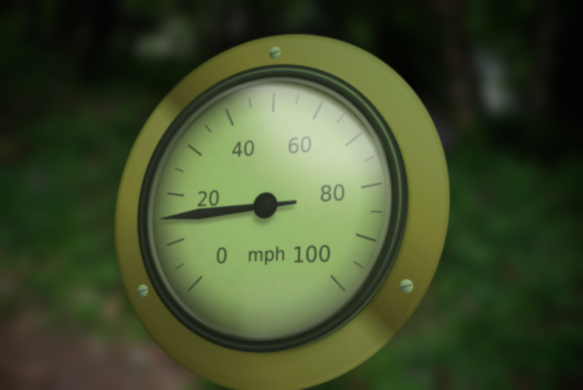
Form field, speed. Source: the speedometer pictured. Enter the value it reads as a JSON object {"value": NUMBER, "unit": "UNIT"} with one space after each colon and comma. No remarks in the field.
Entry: {"value": 15, "unit": "mph"}
